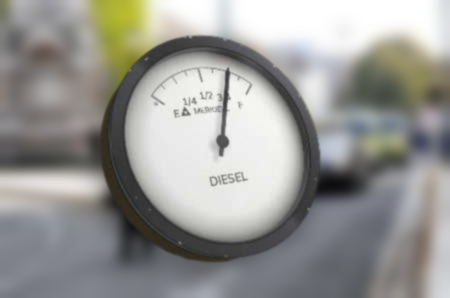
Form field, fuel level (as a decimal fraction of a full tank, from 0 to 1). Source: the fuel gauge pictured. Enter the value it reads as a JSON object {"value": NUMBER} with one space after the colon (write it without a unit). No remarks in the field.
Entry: {"value": 0.75}
